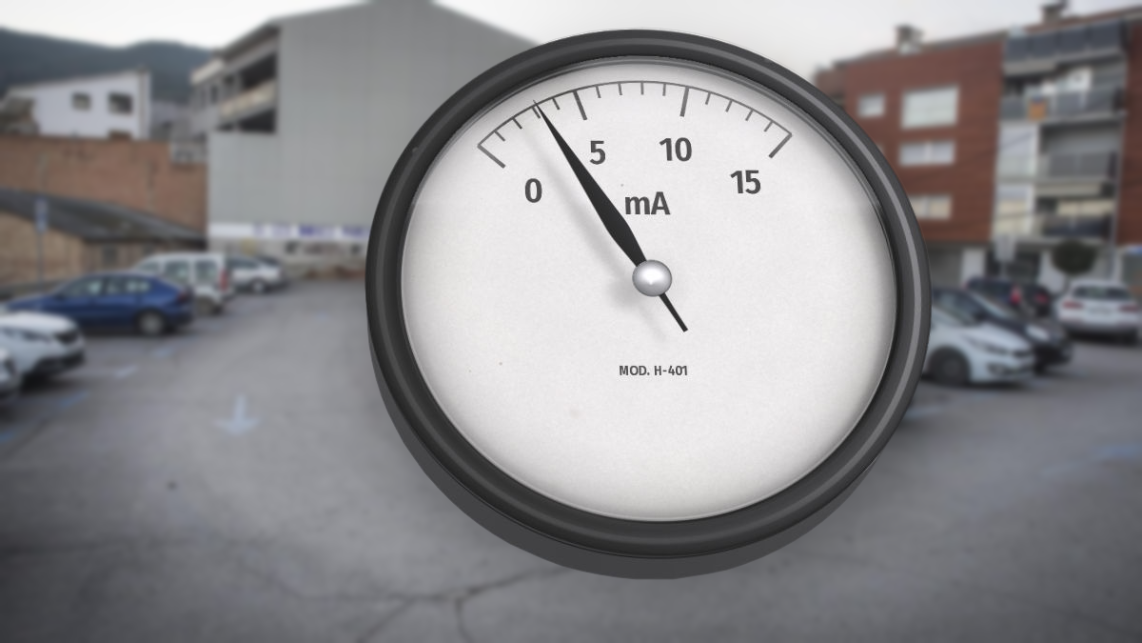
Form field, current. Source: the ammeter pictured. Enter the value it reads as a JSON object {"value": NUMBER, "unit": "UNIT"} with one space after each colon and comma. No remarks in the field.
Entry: {"value": 3, "unit": "mA"}
